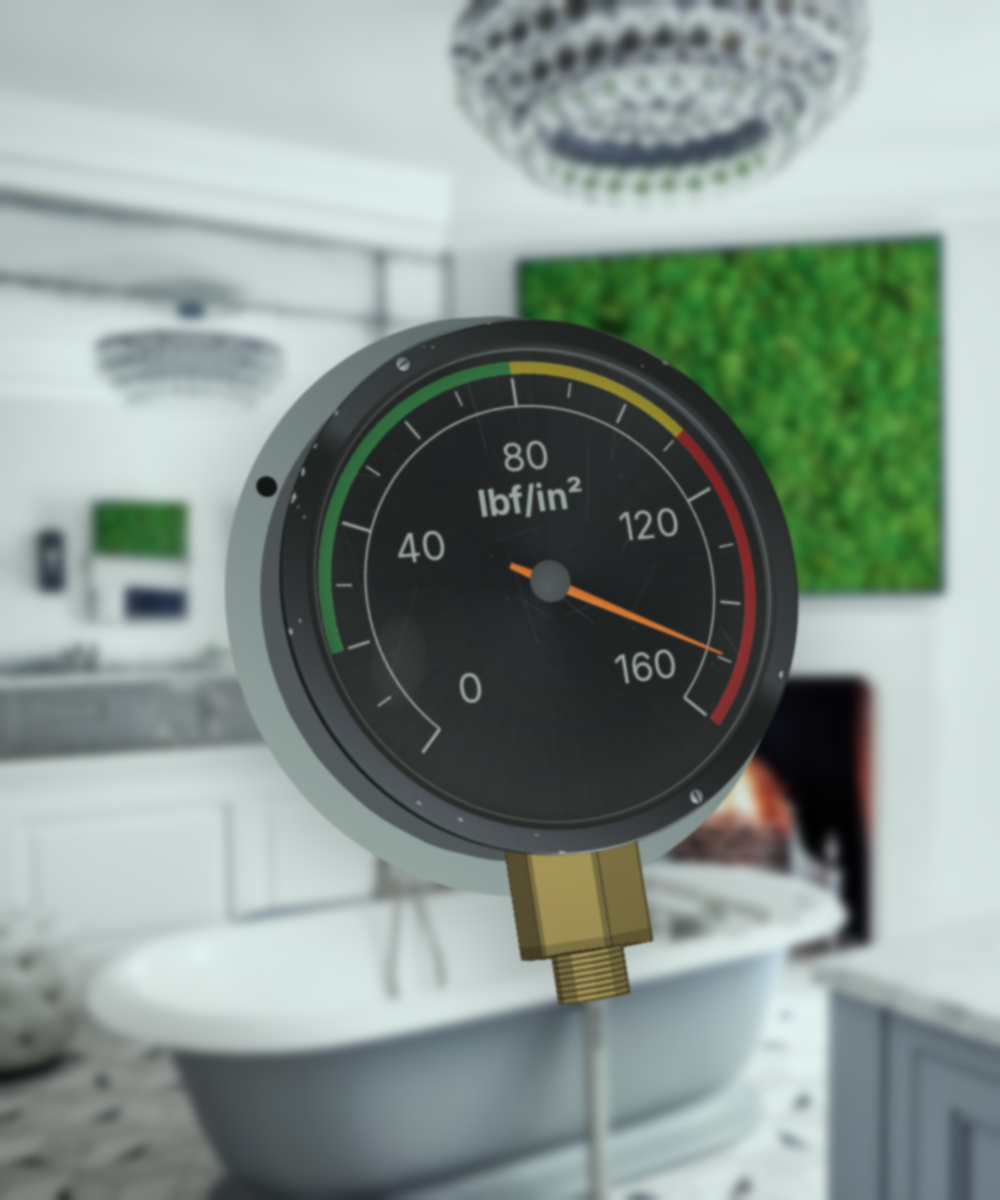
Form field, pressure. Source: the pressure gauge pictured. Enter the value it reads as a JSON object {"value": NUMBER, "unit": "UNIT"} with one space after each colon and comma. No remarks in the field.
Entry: {"value": 150, "unit": "psi"}
